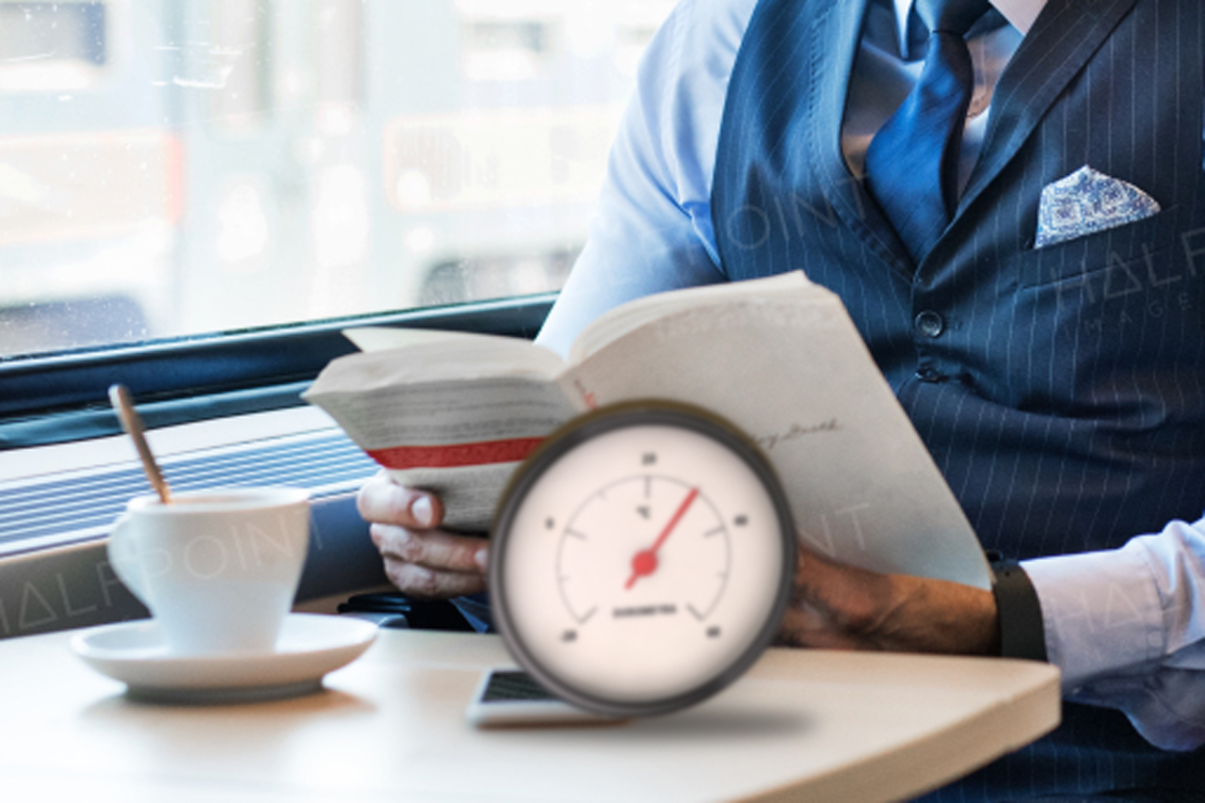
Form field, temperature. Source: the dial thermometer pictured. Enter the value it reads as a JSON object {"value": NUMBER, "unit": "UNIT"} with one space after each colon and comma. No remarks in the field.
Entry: {"value": 30, "unit": "°C"}
